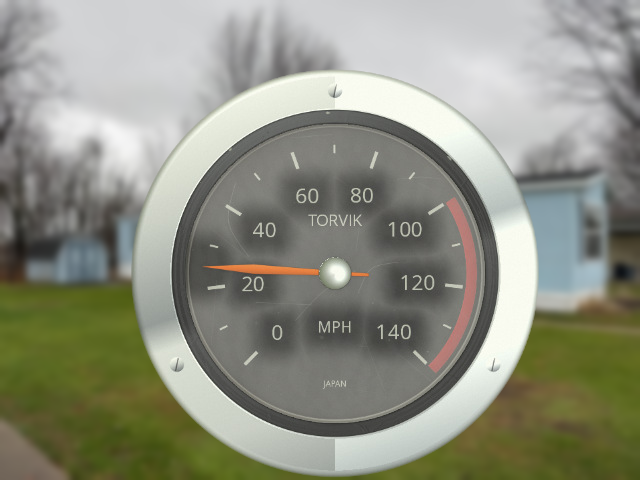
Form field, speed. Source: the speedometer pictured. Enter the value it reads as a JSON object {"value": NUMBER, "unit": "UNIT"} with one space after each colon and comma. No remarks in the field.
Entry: {"value": 25, "unit": "mph"}
